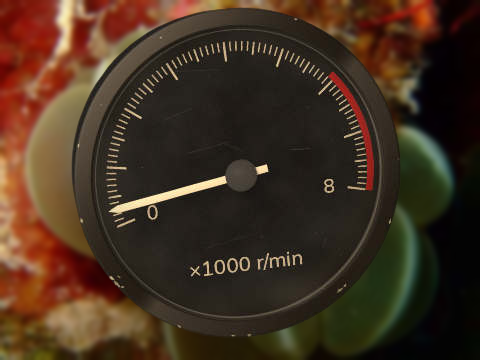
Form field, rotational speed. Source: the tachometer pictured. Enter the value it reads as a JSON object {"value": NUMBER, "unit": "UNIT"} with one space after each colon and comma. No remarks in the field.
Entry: {"value": 300, "unit": "rpm"}
